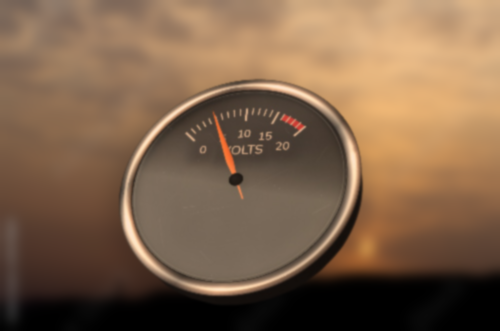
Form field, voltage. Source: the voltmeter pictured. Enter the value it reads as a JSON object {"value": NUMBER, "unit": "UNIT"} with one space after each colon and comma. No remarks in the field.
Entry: {"value": 5, "unit": "V"}
